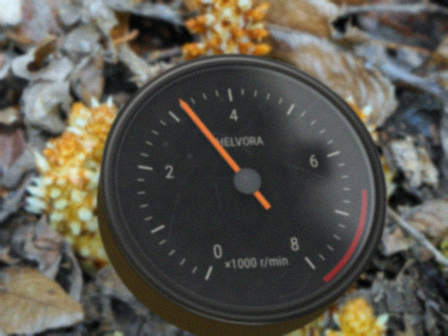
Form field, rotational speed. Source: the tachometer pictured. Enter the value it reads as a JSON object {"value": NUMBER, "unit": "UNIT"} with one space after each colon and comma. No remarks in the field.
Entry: {"value": 3200, "unit": "rpm"}
